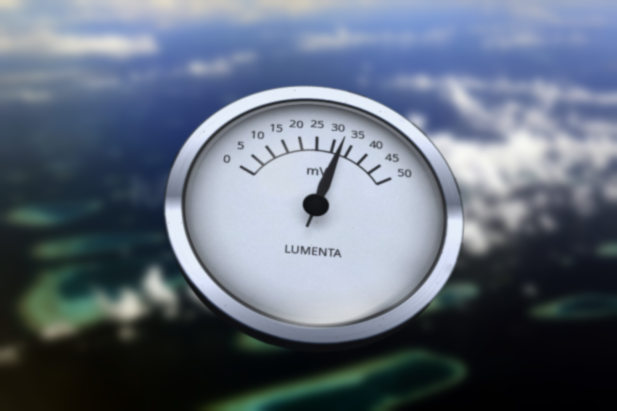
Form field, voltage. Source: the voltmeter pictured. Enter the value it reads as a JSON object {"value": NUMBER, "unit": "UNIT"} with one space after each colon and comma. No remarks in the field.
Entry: {"value": 32.5, "unit": "mV"}
